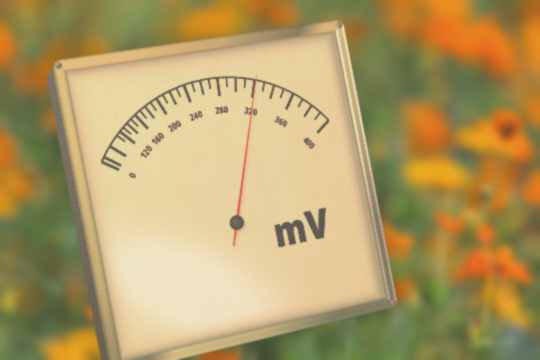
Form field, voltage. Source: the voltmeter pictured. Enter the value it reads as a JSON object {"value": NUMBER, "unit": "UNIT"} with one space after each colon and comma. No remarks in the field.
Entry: {"value": 320, "unit": "mV"}
